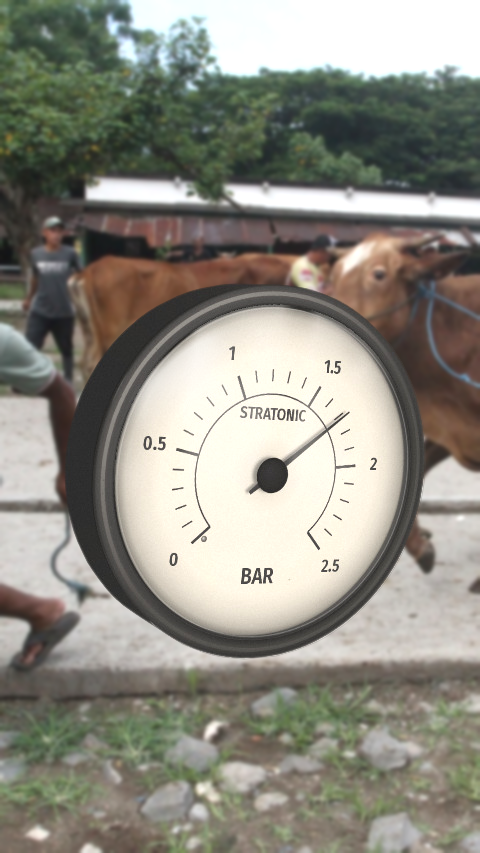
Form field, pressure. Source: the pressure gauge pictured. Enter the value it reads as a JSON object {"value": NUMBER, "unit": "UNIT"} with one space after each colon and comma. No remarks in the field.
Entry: {"value": 1.7, "unit": "bar"}
